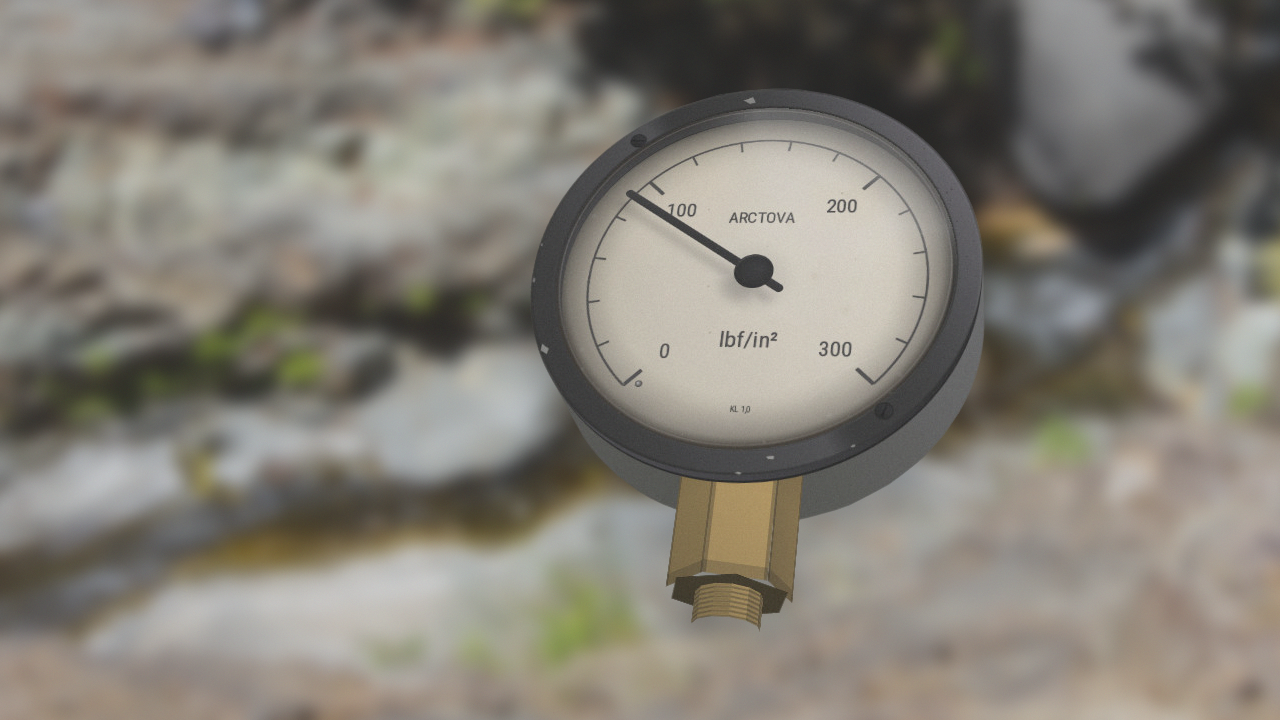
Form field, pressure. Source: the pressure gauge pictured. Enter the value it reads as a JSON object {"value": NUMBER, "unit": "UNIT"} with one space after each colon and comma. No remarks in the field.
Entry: {"value": 90, "unit": "psi"}
